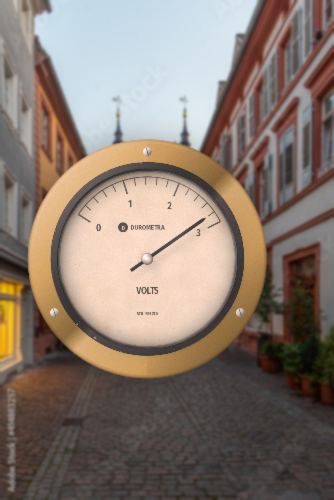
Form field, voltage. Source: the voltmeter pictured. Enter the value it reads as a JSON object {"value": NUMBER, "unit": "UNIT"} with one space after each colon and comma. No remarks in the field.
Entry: {"value": 2.8, "unit": "V"}
